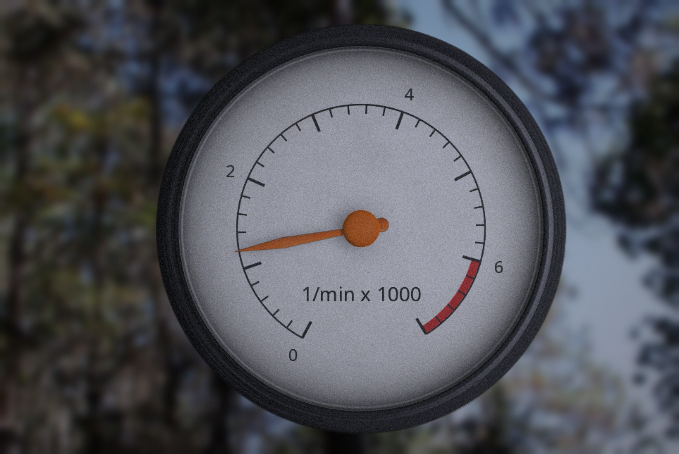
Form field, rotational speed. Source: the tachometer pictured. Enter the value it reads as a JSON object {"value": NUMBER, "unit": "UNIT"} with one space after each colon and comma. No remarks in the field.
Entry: {"value": 1200, "unit": "rpm"}
